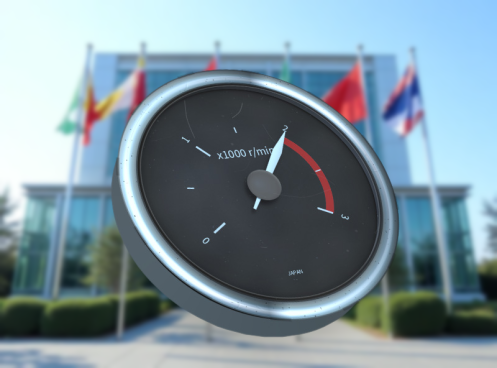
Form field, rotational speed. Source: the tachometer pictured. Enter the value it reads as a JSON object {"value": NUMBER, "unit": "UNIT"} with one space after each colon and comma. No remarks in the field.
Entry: {"value": 2000, "unit": "rpm"}
